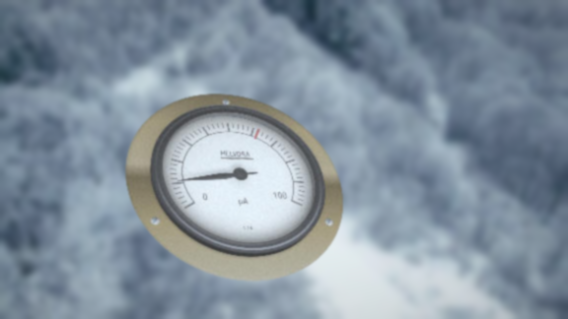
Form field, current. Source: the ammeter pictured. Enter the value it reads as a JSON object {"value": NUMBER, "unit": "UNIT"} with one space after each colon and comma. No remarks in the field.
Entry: {"value": 10, "unit": "µA"}
